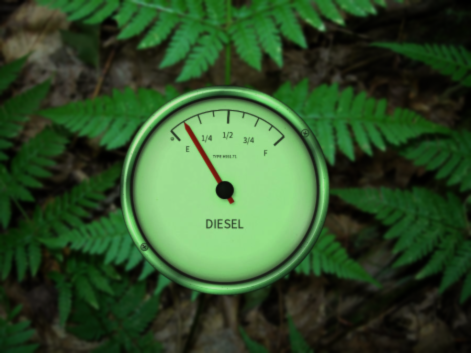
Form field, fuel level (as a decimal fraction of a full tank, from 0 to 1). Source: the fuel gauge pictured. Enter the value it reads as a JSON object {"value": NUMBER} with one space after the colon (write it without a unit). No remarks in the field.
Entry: {"value": 0.125}
